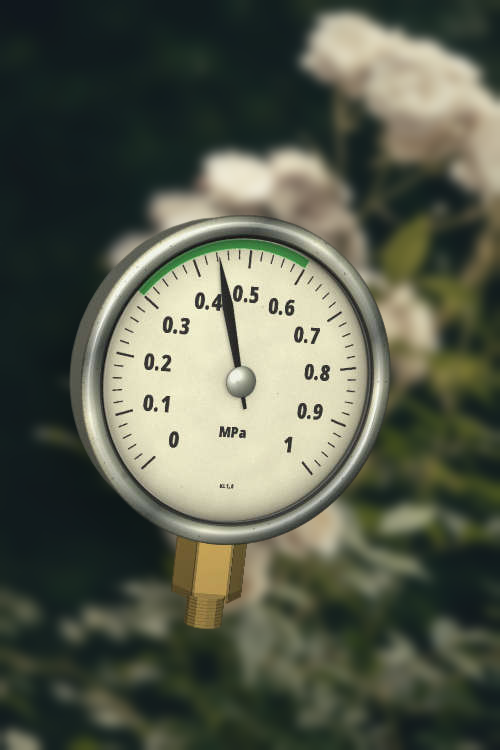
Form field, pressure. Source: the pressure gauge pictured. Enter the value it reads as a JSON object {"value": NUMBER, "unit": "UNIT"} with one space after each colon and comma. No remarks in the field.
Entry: {"value": 0.44, "unit": "MPa"}
